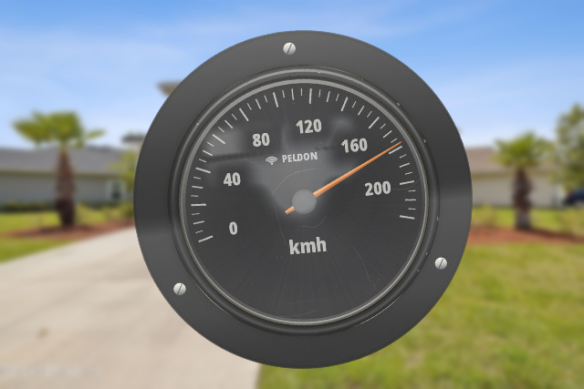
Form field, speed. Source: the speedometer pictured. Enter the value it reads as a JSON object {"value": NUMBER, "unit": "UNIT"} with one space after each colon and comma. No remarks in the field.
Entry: {"value": 177.5, "unit": "km/h"}
